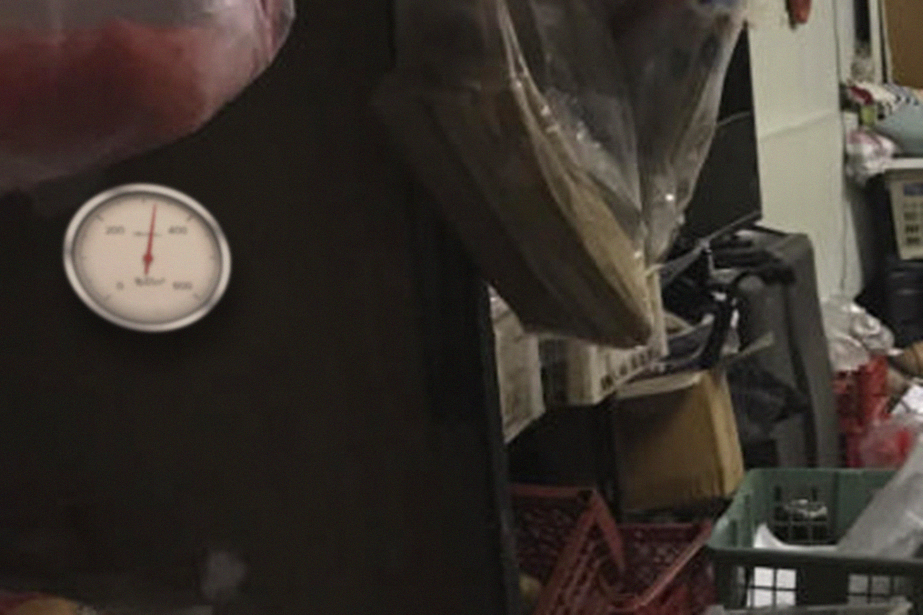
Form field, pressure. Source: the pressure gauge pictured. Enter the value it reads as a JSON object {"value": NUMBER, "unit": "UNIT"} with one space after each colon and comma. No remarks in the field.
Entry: {"value": 325, "unit": "psi"}
